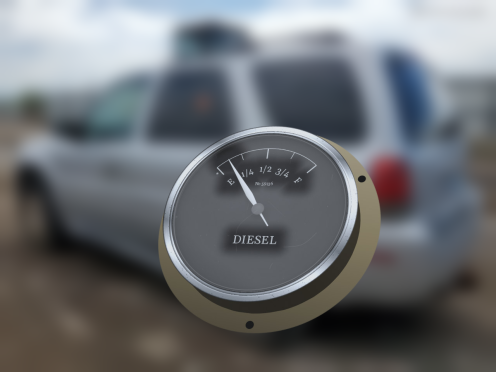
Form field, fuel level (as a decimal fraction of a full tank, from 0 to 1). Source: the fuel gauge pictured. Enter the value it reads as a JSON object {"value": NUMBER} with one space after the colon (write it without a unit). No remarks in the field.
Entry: {"value": 0.125}
